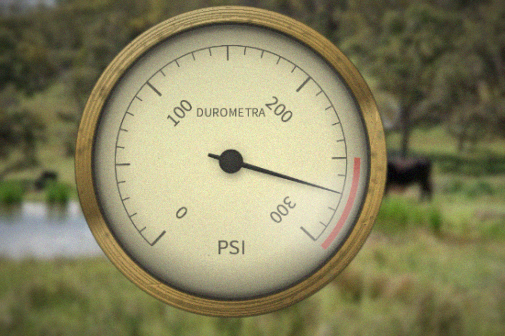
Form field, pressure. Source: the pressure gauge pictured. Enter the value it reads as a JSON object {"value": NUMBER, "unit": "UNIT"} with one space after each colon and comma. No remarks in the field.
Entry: {"value": 270, "unit": "psi"}
